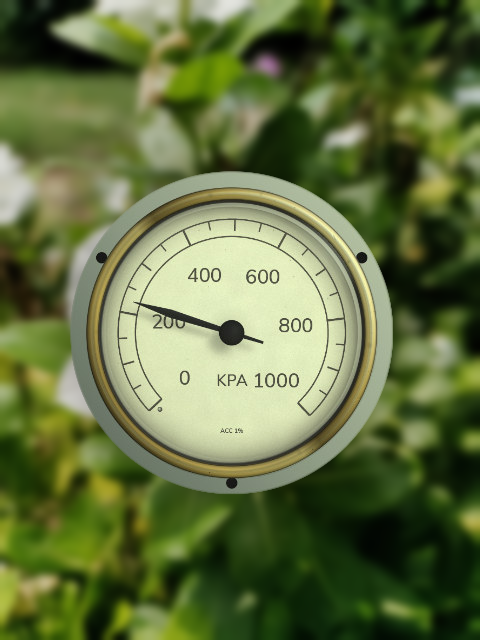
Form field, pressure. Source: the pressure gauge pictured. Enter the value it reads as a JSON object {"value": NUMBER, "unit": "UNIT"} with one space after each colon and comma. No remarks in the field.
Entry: {"value": 225, "unit": "kPa"}
